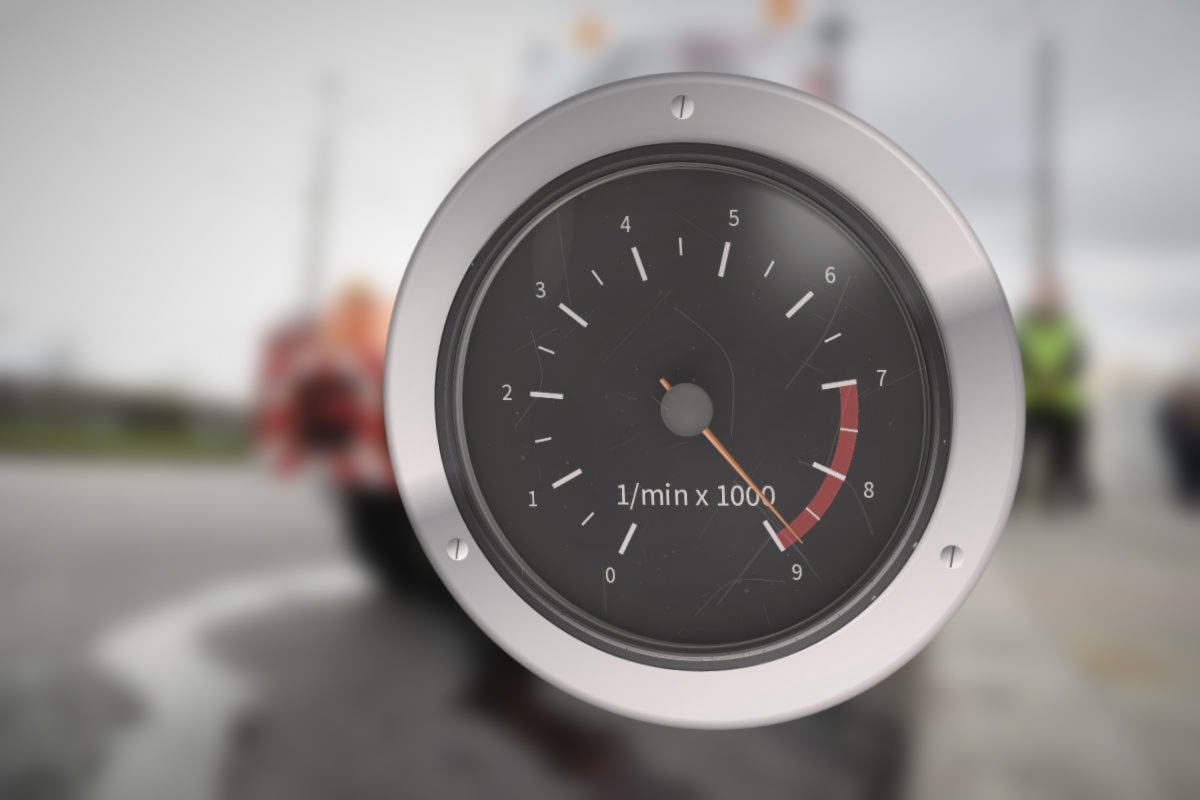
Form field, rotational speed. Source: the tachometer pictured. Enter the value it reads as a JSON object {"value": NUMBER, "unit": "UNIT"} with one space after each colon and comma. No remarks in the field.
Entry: {"value": 8750, "unit": "rpm"}
